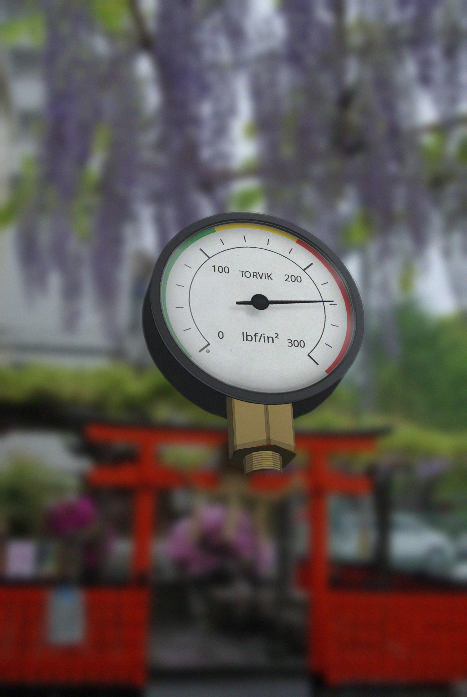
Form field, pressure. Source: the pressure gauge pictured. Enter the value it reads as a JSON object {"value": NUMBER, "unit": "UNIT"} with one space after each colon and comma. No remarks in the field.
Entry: {"value": 240, "unit": "psi"}
